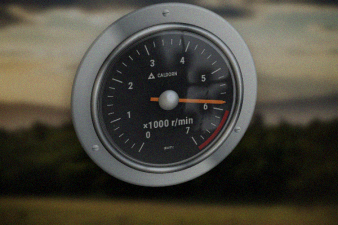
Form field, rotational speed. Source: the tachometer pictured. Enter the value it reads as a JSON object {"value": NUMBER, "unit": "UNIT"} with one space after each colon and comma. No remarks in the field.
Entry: {"value": 5800, "unit": "rpm"}
